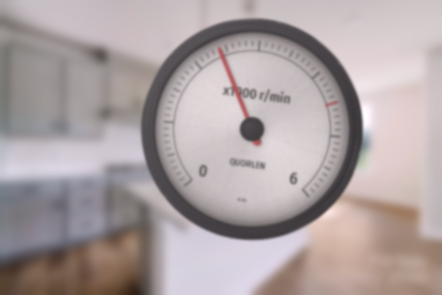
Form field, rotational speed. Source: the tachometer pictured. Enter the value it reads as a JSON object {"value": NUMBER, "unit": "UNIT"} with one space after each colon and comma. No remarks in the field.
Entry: {"value": 2400, "unit": "rpm"}
